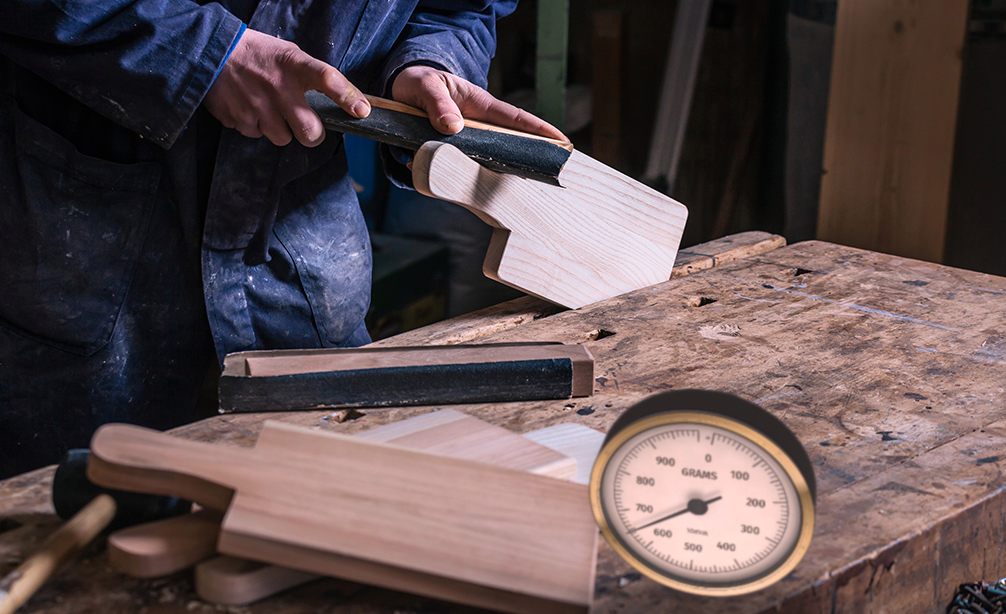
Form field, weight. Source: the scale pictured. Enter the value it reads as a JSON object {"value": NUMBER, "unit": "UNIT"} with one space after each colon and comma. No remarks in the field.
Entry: {"value": 650, "unit": "g"}
